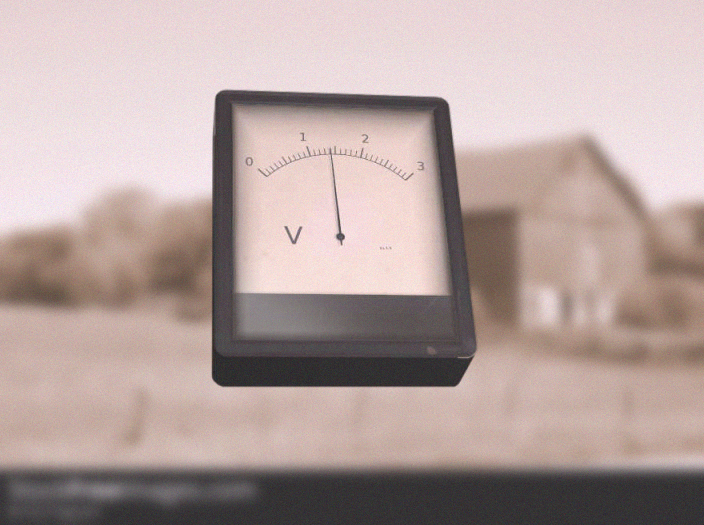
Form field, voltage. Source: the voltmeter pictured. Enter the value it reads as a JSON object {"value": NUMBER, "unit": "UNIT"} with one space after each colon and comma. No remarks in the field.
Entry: {"value": 1.4, "unit": "V"}
